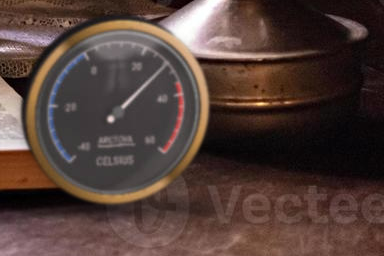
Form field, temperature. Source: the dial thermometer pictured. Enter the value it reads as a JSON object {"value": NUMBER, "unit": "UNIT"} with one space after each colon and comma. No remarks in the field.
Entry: {"value": 28, "unit": "°C"}
